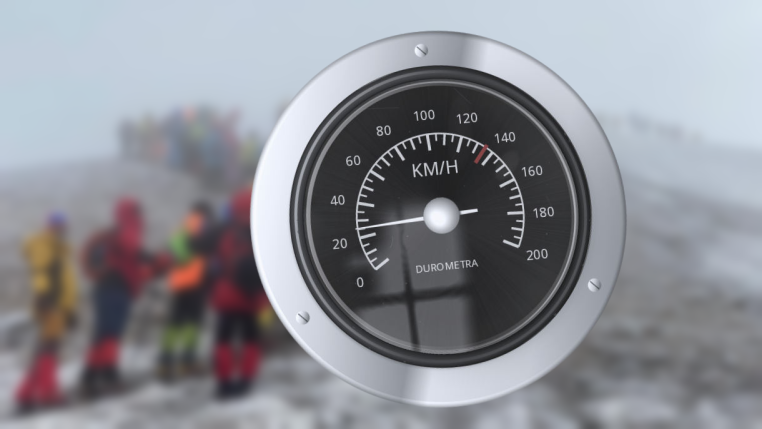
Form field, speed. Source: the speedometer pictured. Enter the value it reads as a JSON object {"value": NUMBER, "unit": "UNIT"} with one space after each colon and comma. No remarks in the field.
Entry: {"value": 25, "unit": "km/h"}
